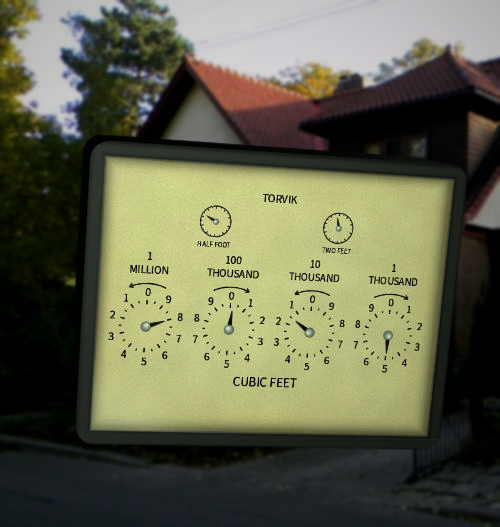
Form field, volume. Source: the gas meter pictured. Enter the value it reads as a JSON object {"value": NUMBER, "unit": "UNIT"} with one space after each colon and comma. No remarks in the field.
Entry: {"value": 801500, "unit": "ft³"}
